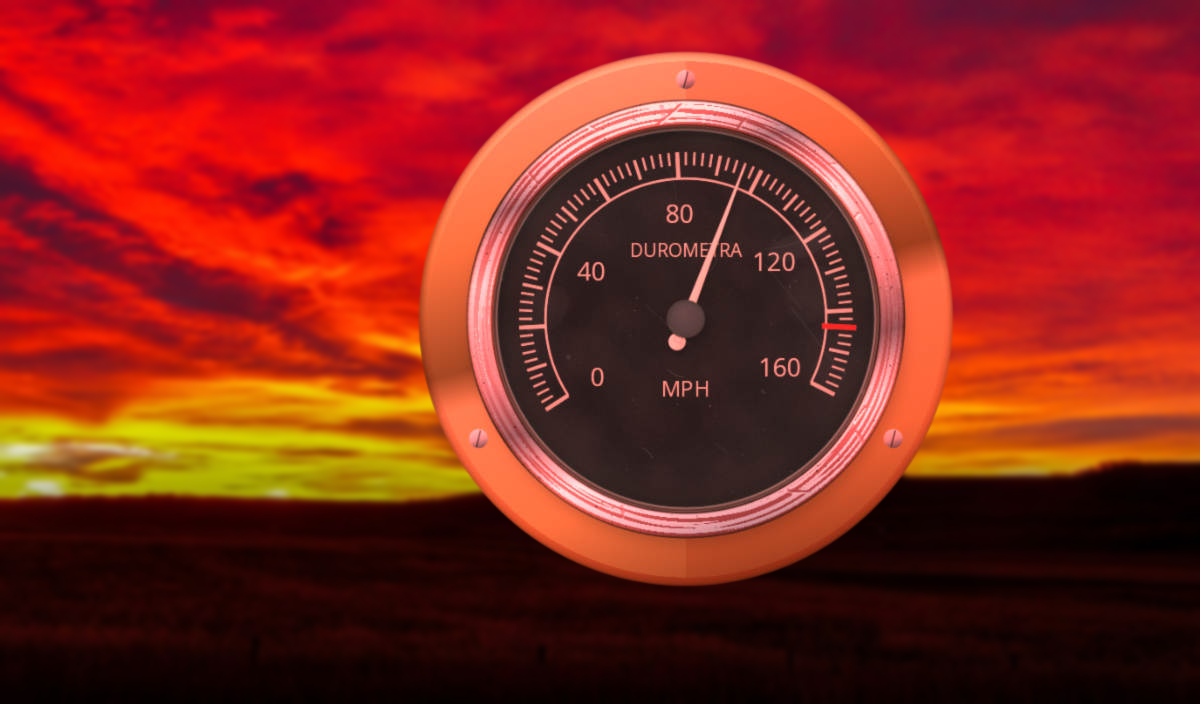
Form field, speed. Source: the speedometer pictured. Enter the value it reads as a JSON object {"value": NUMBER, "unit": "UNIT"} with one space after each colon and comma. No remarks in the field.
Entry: {"value": 96, "unit": "mph"}
